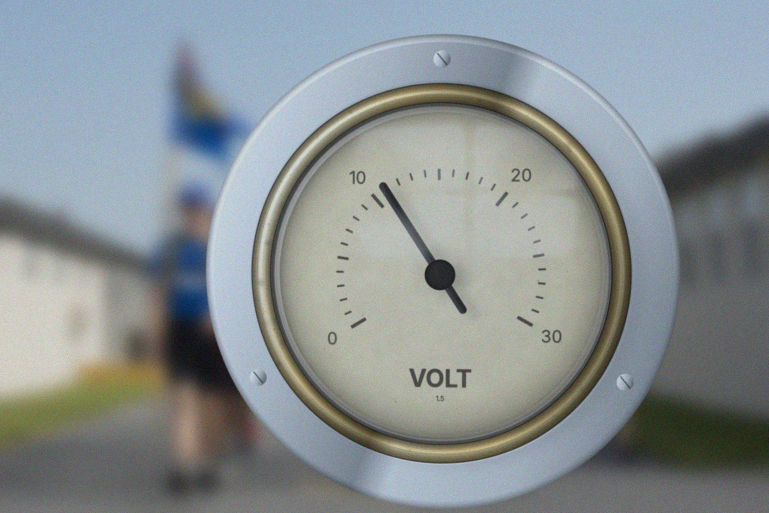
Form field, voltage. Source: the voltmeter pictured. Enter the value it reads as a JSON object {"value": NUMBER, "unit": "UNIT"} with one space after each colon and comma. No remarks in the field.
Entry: {"value": 11, "unit": "V"}
